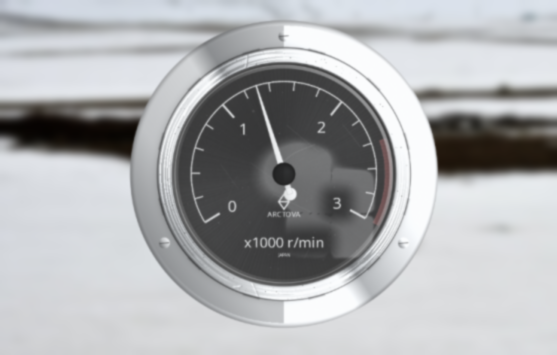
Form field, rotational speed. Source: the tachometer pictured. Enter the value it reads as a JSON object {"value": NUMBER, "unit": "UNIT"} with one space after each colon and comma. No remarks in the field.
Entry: {"value": 1300, "unit": "rpm"}
